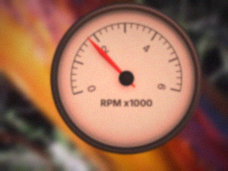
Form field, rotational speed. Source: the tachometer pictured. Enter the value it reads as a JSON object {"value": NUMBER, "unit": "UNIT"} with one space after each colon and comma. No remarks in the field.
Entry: {"value": 1800, "unit": "rpm"}
